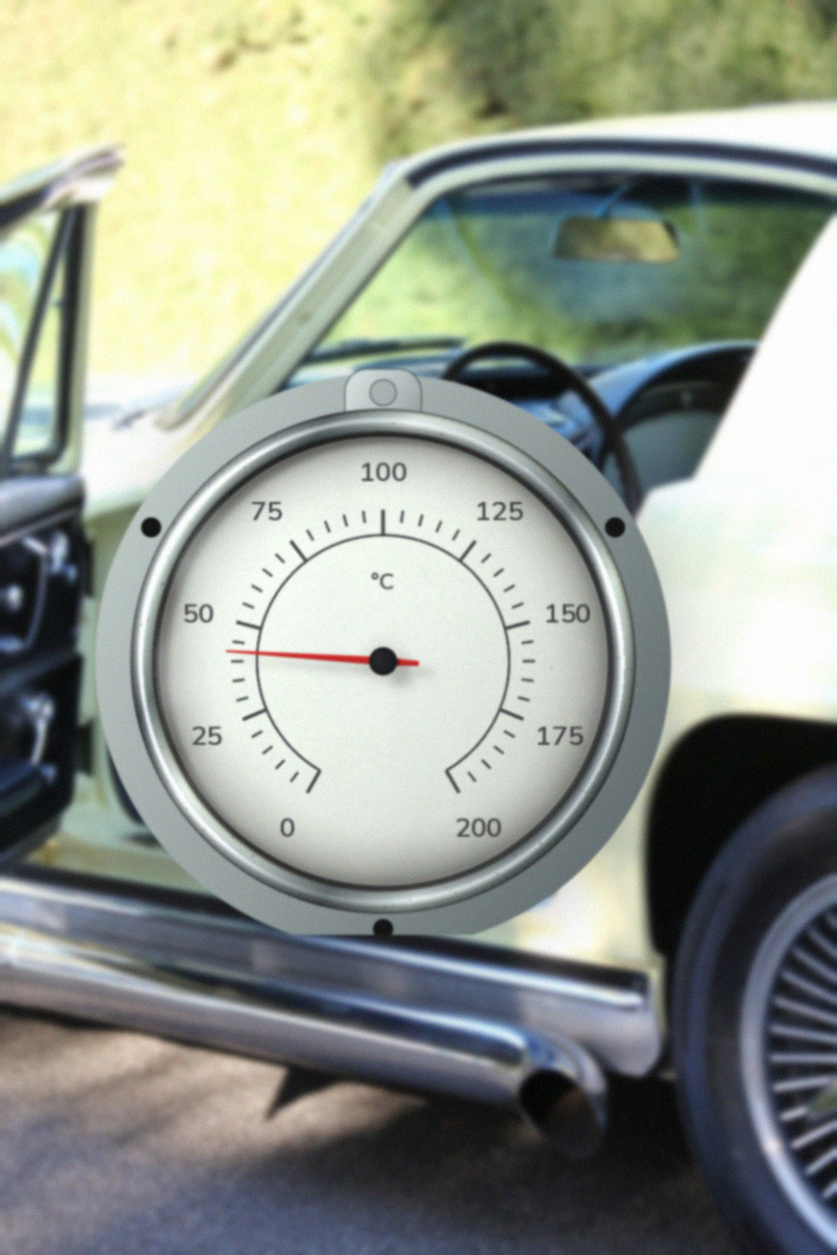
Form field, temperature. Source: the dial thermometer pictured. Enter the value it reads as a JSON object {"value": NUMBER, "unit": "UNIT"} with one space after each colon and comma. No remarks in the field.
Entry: {"value": 42.5, "unit": "°C"}
